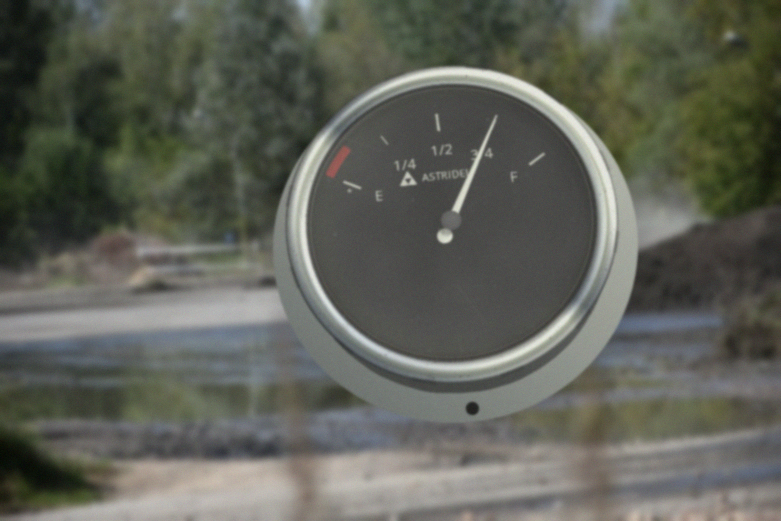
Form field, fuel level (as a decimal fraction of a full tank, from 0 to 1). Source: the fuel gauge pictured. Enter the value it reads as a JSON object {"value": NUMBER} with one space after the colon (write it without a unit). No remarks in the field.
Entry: {"value": 0.75}
